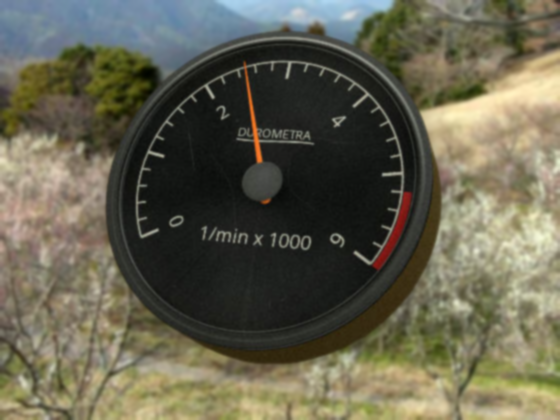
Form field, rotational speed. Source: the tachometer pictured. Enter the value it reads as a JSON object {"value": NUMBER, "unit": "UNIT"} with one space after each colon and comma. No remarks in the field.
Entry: {"value": 2500, "unit": "rpm"}
